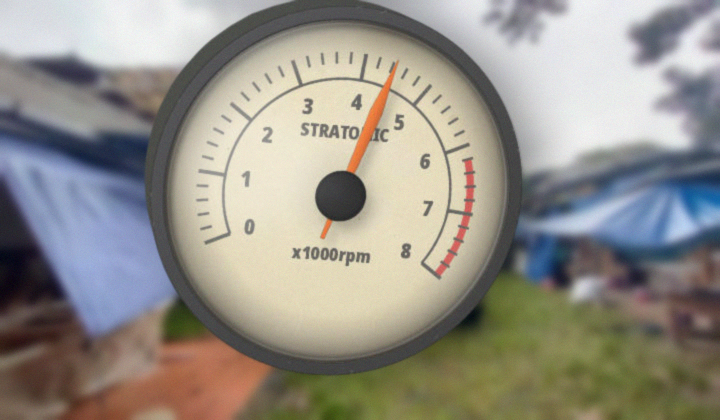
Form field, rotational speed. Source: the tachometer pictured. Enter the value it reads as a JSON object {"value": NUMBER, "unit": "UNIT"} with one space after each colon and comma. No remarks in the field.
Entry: {"value": 4400, "unit": "rpm"}
